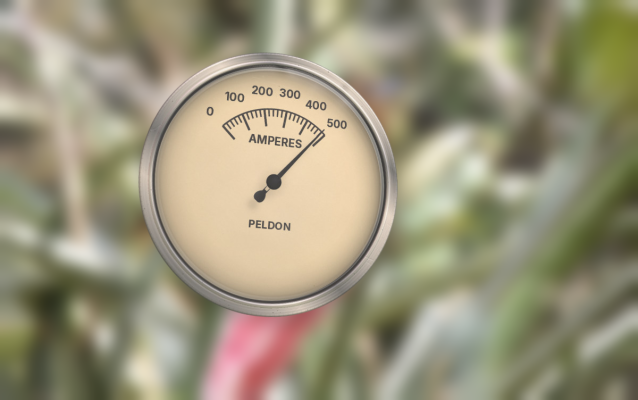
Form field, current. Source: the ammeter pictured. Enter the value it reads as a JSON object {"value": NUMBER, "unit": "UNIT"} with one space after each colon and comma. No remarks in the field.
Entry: {"value": 480, "unit": "A"}
